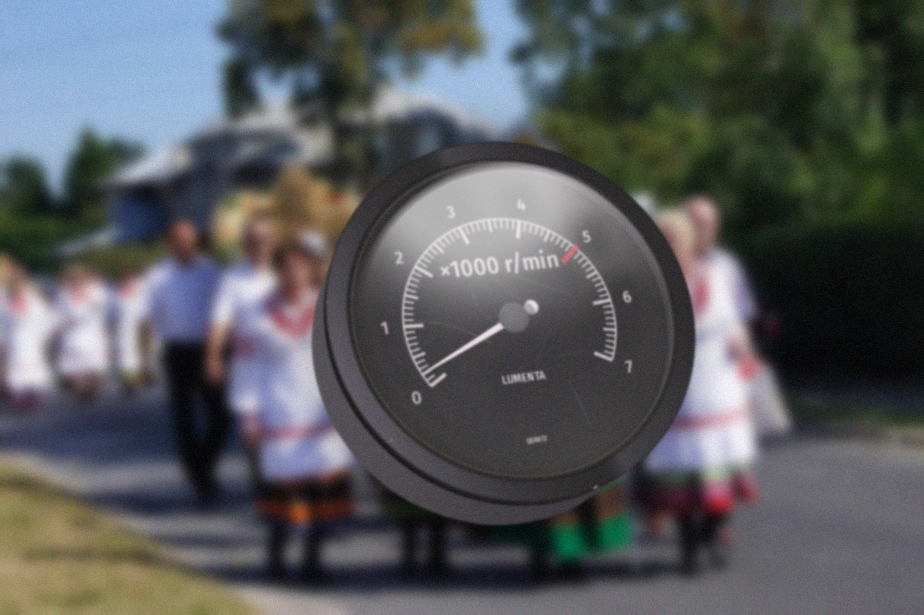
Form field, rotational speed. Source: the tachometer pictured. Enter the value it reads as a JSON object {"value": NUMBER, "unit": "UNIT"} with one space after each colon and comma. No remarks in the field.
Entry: {"value": 200, "unit": "rpm"}
